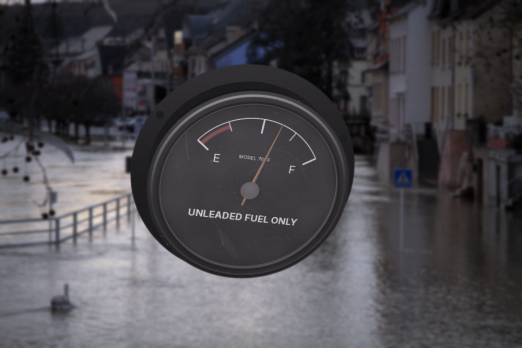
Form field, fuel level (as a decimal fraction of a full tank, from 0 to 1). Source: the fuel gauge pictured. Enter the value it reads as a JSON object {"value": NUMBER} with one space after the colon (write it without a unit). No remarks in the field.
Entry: {"value": 0.625}
